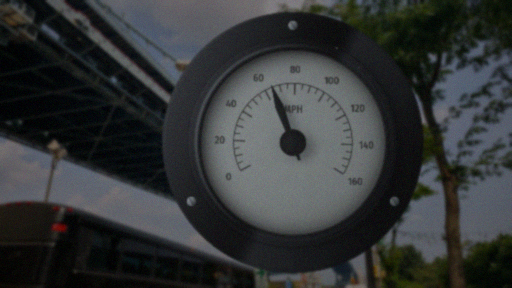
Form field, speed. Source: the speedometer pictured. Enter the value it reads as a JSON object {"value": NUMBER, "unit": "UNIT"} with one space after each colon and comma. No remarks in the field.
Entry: {"value": 65, "unit": "mph"}
